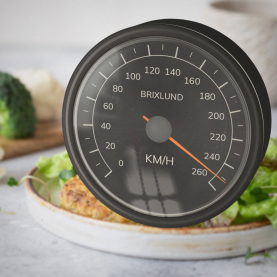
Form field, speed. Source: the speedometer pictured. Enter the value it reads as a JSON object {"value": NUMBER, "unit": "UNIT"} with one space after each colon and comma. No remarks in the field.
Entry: {"value": 250, "unit": "km/h"}
